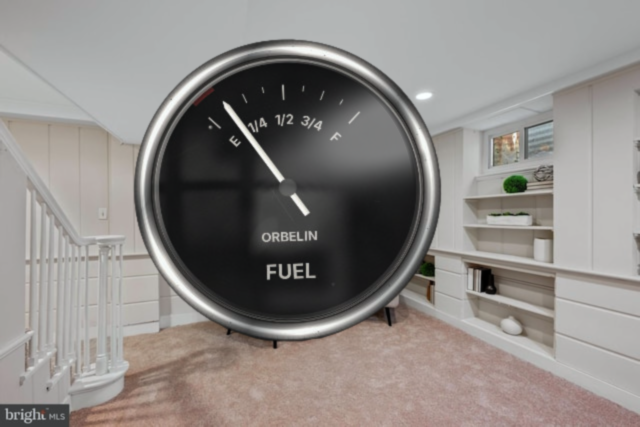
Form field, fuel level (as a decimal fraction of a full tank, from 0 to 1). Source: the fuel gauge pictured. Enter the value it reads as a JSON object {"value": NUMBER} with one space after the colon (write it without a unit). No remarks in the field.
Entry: {"value": 0.125}
